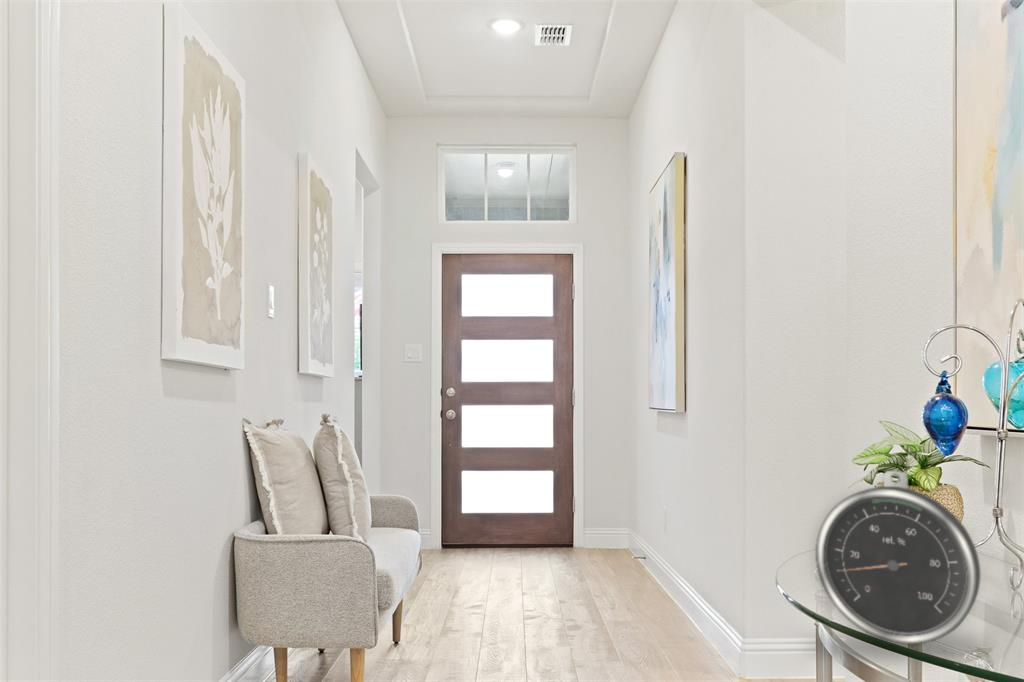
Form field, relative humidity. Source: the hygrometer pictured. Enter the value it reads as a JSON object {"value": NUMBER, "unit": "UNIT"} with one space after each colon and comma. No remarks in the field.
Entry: {"value": 12, "unit": "%"}
